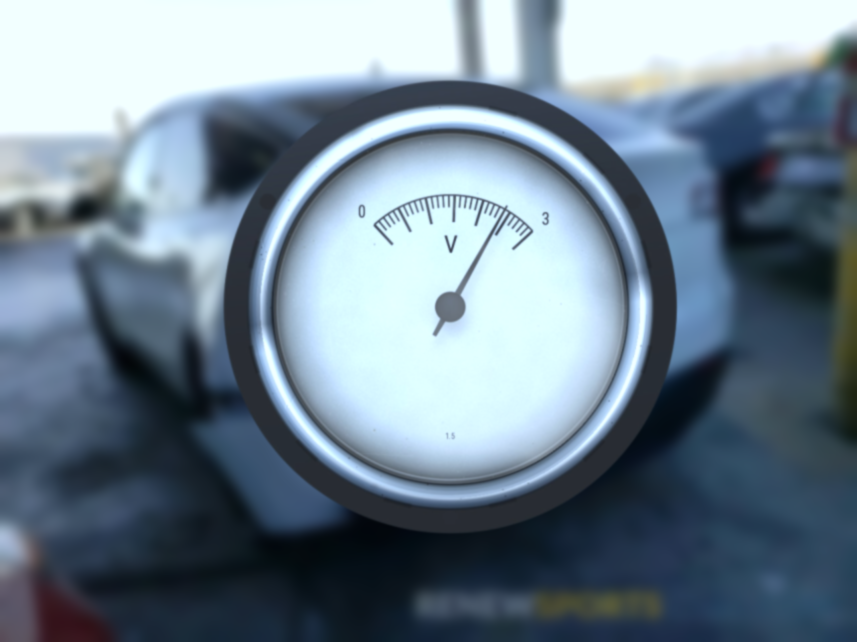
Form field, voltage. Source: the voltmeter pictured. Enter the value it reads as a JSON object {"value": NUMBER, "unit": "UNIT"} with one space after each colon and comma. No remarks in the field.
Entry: {"value": 2.4, "unit": "V"}
